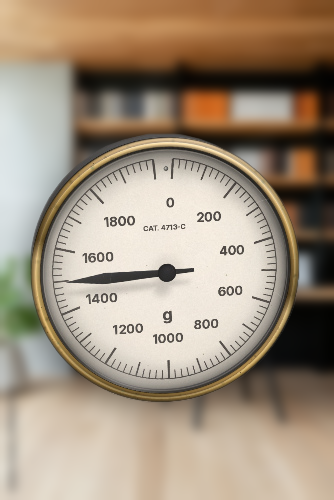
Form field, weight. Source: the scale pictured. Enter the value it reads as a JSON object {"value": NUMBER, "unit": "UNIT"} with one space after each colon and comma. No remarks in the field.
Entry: {"value": 1500, "unit": "g"}
